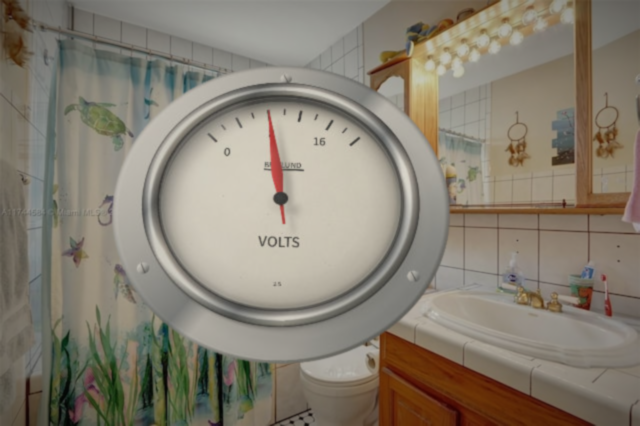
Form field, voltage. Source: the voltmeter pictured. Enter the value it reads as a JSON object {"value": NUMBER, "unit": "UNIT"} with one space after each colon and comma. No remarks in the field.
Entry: {"value": 8, "unit": "V"}
